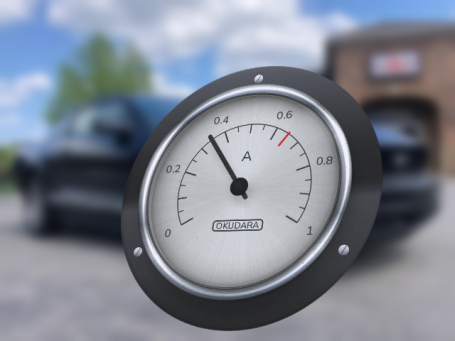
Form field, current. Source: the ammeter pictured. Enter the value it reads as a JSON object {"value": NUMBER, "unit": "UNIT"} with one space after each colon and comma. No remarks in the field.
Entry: {"value": 0.35, "unit": "A"}
